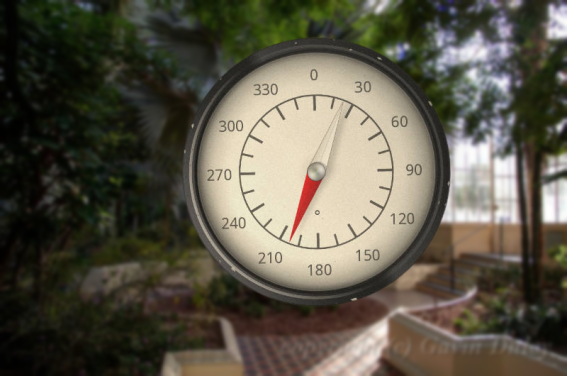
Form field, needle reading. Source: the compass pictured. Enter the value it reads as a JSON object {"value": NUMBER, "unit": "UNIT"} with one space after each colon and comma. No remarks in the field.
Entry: {"value": 202.5, "unit": "°"}
